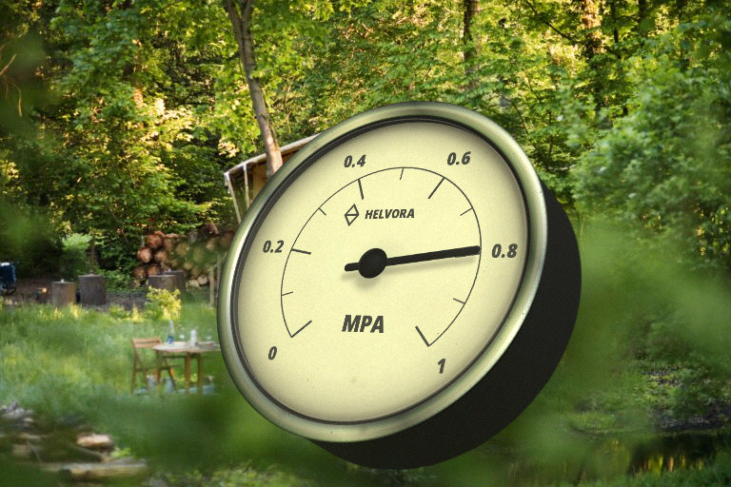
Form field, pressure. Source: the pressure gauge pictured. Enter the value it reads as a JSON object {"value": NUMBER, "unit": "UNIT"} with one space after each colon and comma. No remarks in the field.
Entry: {"value": 0.8, "unit": "MPa"}
